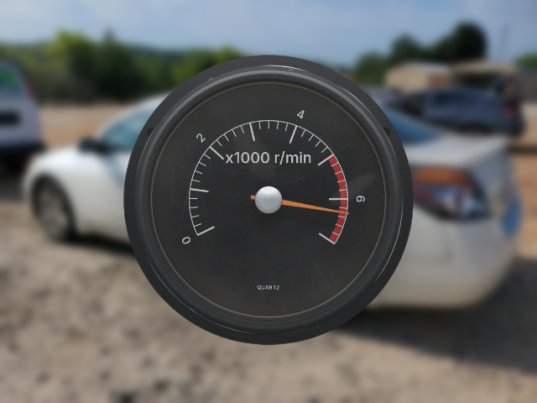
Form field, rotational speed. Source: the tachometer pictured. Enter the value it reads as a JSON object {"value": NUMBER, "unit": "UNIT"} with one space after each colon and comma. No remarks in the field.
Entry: {"value": 6300, "unit": "rpm"}
